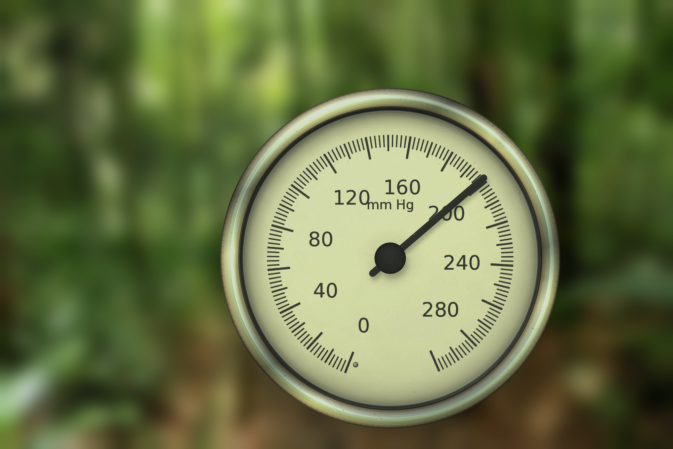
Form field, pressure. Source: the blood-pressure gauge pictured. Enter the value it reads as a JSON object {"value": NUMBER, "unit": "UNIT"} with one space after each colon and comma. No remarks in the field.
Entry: {"value": 198, "unit": "mmHg"}
